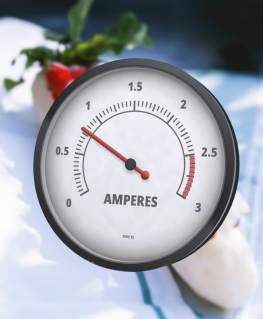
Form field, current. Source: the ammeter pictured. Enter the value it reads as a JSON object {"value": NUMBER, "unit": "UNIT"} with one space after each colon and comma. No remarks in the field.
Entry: {"value": 0.8, "unit": "A"}
